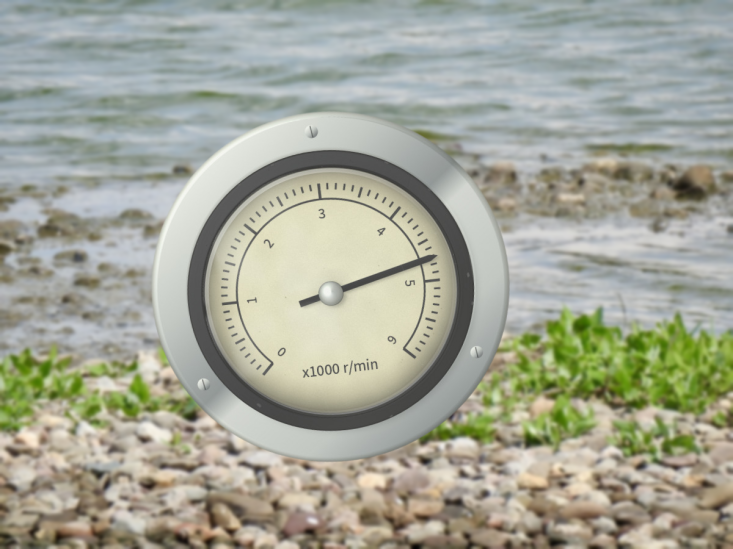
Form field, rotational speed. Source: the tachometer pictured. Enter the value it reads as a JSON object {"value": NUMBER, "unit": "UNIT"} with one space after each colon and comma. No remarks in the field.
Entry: {"value": 4700, "unit": "rpm"}
